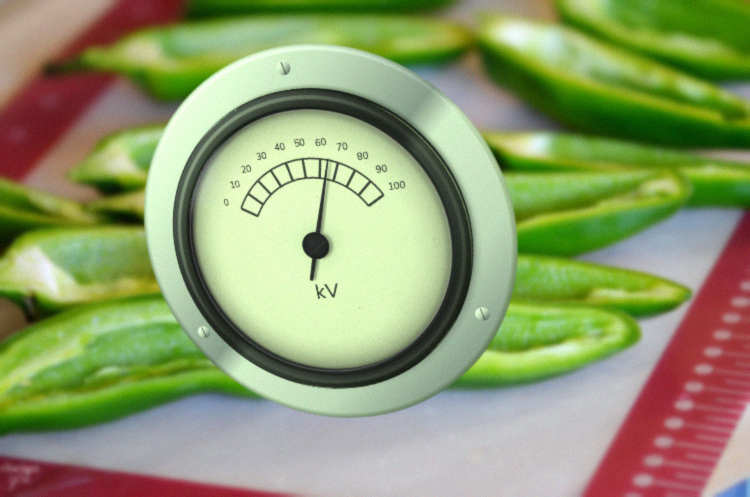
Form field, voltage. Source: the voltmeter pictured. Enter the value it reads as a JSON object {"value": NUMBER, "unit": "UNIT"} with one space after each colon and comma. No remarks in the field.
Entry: {"value": 65, "unit": "kV"}
